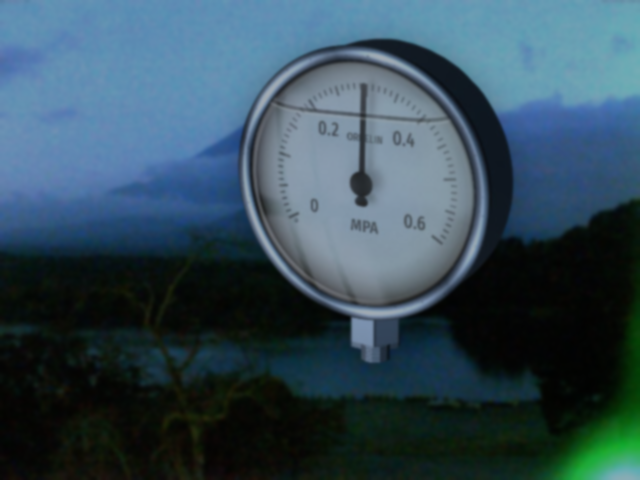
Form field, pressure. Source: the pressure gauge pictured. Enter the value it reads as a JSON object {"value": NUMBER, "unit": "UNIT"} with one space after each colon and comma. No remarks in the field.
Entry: {"value": 0.3, "unit": "MPa"}
